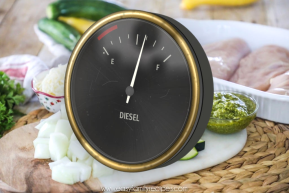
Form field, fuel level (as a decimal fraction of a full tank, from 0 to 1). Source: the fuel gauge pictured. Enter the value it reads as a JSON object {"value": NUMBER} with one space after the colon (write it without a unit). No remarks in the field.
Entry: {"value": 0.625}
